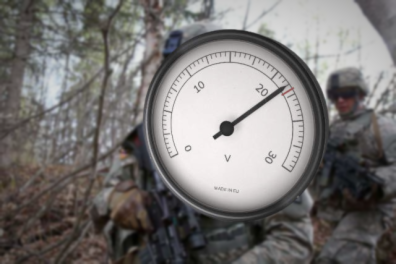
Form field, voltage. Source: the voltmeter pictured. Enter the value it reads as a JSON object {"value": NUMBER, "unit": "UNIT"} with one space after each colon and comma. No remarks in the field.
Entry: {"value": 21.5, "unit": "V"}
